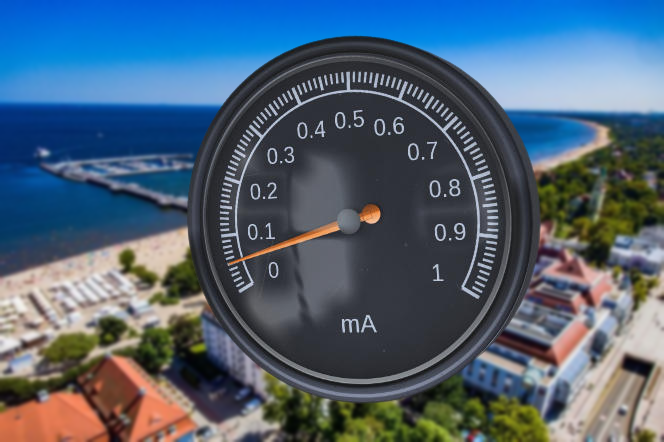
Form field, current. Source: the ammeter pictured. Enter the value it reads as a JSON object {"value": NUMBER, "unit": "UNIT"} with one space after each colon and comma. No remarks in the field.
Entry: {"value": 0.05, "unit": "mA"}
